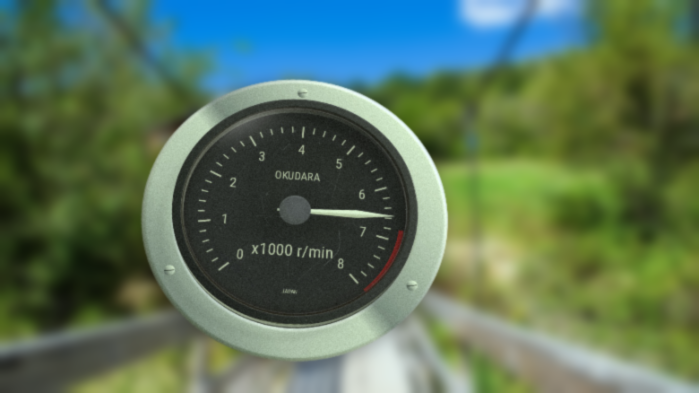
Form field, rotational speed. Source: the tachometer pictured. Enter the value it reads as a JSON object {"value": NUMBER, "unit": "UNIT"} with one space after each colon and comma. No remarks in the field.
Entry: {"value": 6600, "unit": "rpm"}
